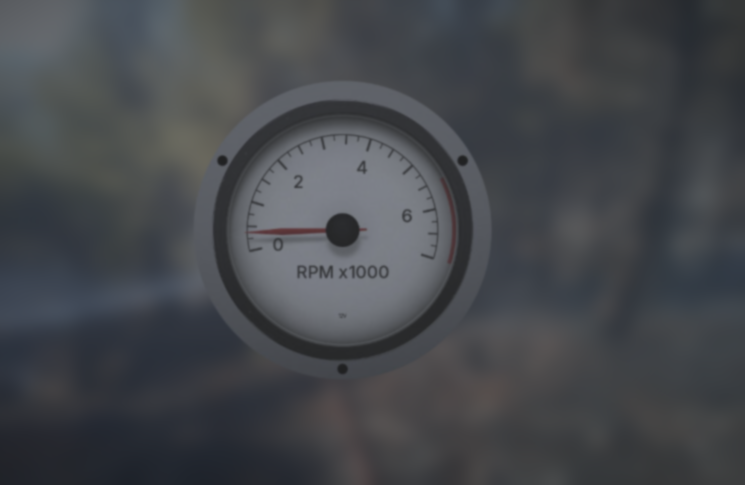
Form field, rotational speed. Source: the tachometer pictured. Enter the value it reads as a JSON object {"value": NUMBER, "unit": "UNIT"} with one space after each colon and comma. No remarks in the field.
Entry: {"value": 375, "unit": "rpm"}
